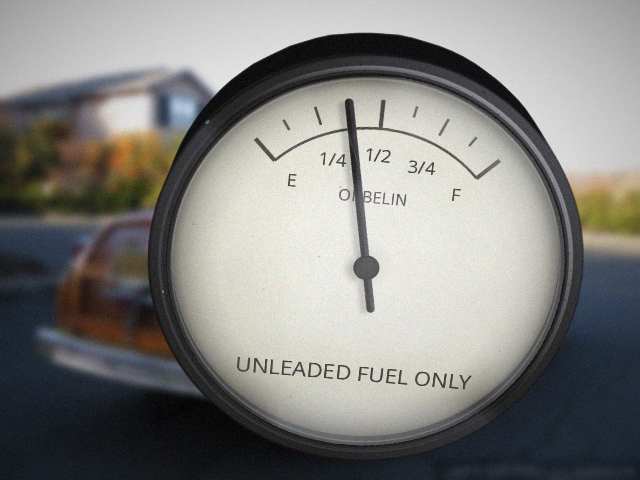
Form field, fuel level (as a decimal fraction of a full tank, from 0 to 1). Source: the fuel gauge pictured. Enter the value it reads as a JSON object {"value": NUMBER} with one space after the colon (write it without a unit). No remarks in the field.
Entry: {"value": 0.375}
